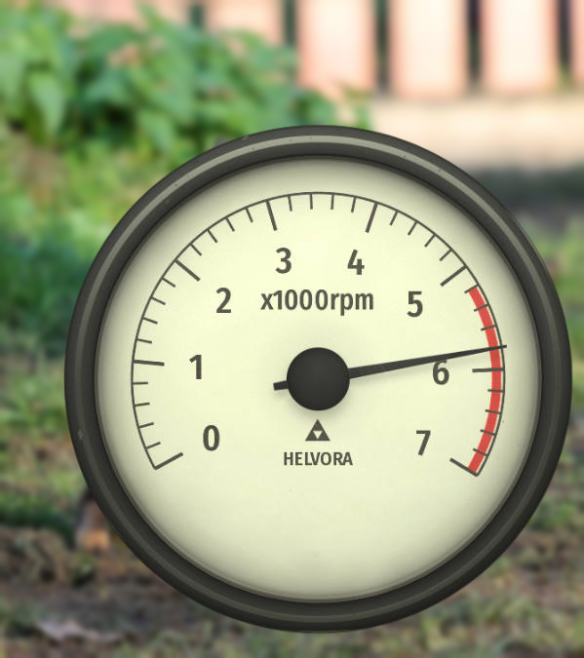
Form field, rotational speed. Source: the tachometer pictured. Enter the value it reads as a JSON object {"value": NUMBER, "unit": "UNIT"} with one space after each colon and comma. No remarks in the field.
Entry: {"value": 5800, "unit": "rpm"}
